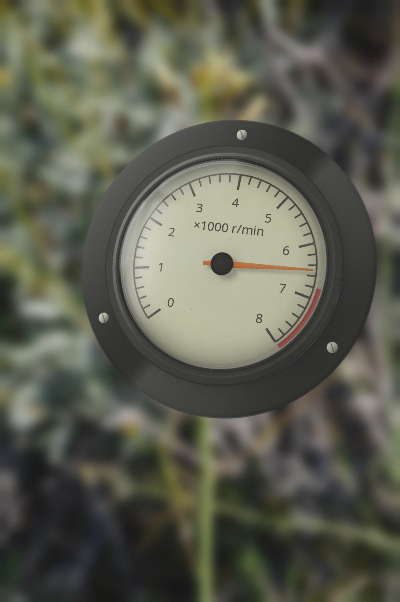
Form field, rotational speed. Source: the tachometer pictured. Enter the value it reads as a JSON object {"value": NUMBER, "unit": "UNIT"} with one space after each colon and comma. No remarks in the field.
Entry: {"value": 6500, "unit": "rpm"}
